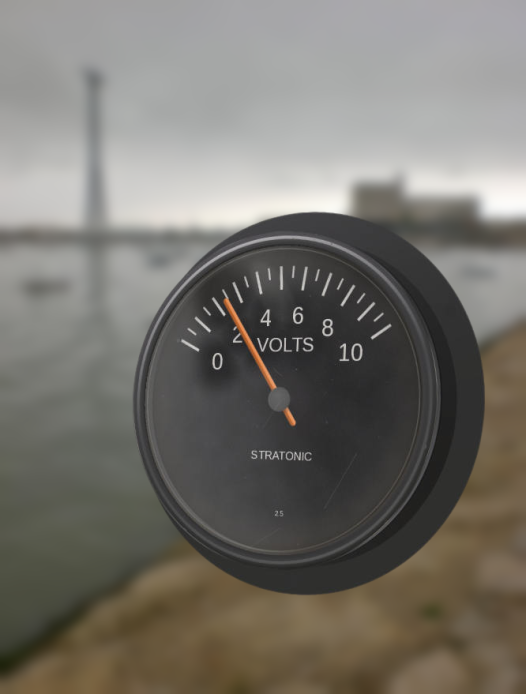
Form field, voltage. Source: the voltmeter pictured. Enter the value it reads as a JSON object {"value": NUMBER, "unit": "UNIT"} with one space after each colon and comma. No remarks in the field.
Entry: {"value": 2.5, "unit": "V"}
